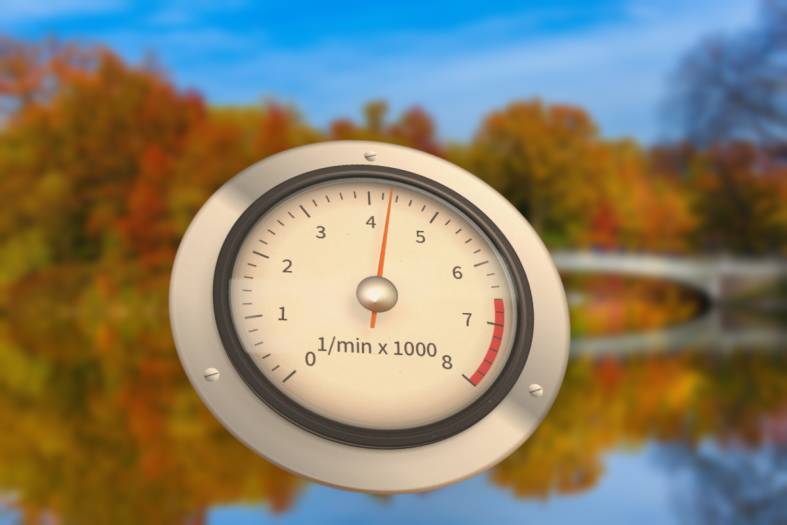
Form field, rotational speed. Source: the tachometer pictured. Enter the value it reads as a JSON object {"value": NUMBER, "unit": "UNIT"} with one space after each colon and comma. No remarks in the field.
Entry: {"value": 4300, "unit": "rpm"}
